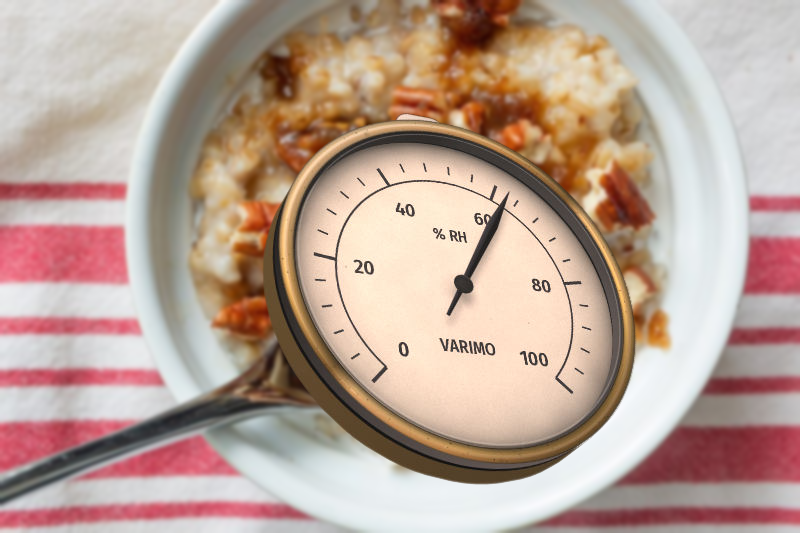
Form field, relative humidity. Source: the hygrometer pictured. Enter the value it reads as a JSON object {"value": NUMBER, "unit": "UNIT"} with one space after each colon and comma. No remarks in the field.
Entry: {"value": 62, "unit": "%"}
